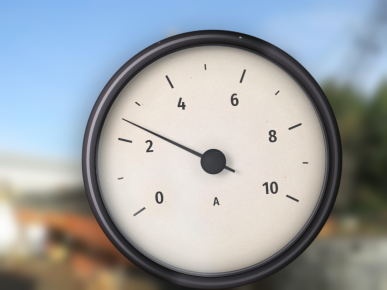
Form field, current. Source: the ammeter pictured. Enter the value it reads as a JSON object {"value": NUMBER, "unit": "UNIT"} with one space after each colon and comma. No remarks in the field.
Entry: {"value": 2.5, "unit": "A"}
